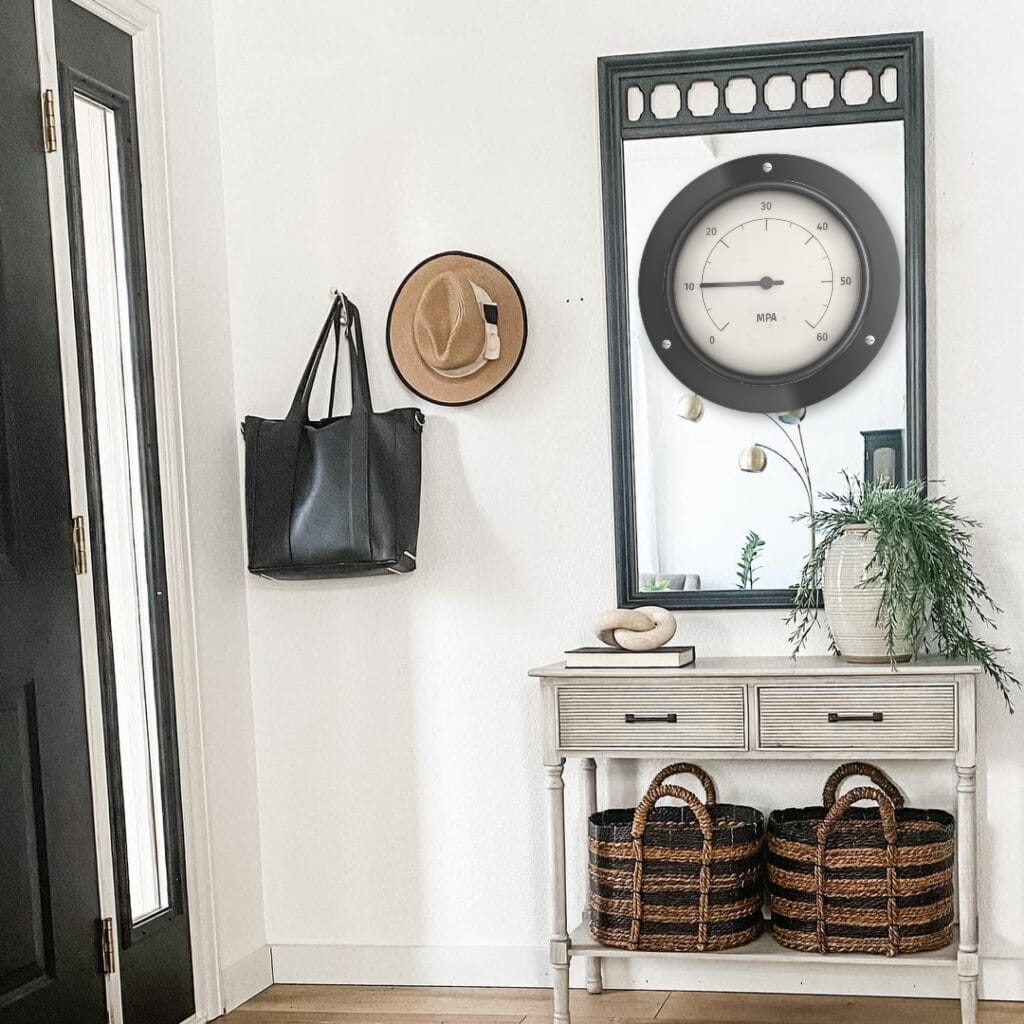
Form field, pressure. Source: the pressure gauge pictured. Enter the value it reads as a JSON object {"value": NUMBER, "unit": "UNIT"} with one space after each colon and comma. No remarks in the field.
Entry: {"value": 10, "unit": "MPa"}
